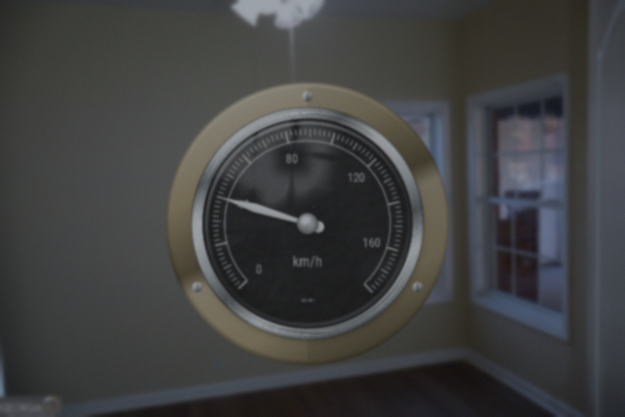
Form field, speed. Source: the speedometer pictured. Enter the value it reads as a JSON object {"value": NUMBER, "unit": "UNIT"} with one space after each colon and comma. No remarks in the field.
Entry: {"value": 40, "unit": "km/h"}
